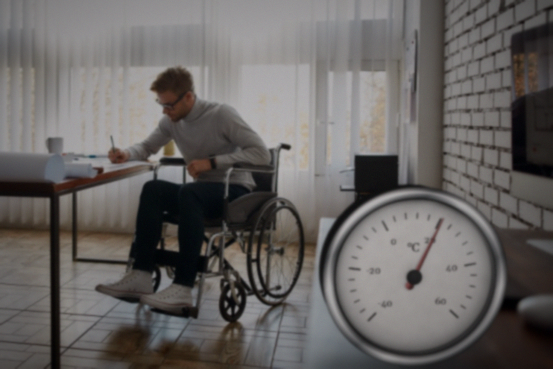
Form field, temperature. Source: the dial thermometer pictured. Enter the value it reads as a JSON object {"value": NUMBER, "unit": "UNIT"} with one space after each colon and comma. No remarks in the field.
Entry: {"value": 20, "unit": "°C"}
